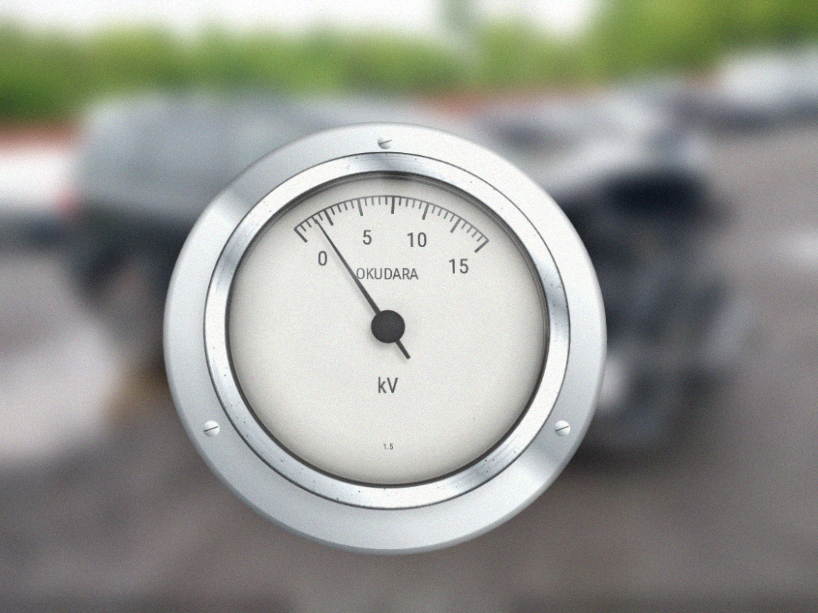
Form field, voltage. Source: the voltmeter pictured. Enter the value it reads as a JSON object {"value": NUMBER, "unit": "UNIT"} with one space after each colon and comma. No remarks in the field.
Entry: {"value": 1.5, "unit": "kV"}
